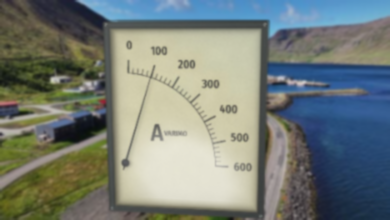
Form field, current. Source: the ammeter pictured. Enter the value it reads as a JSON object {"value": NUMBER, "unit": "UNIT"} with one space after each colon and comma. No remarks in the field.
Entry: {"value": 100, "unit": "A"}
